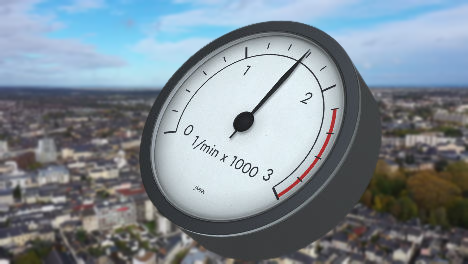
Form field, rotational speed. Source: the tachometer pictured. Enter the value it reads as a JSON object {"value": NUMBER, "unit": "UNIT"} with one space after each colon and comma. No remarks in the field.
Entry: {"value": 1600, "unit": "rpm"}
